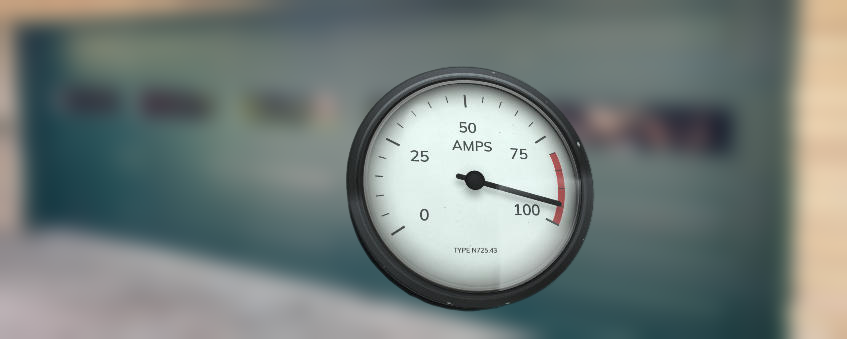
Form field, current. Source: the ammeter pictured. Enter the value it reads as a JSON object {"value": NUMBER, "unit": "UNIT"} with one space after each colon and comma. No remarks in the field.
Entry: {"value": 95, "unit": "A"}
